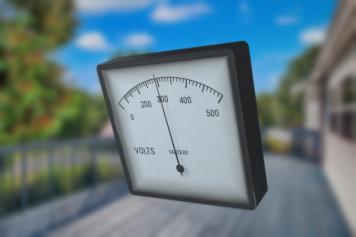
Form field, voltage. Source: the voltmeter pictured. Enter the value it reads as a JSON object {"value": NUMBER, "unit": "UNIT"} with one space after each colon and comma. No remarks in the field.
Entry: {"value": 300, "unit": "V"}
